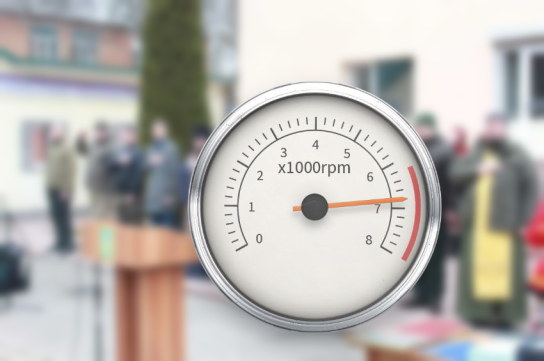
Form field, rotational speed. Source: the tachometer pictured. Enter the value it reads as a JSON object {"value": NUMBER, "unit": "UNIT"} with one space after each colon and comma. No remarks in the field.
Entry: {"value": 6800, "unit": "rpm"}
